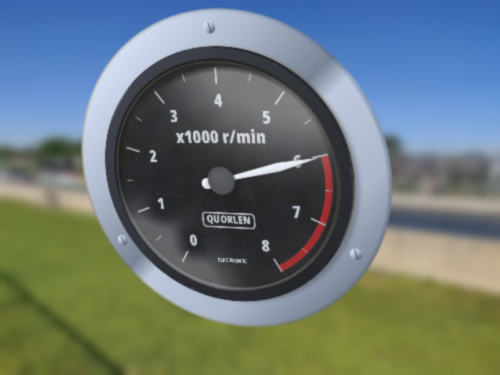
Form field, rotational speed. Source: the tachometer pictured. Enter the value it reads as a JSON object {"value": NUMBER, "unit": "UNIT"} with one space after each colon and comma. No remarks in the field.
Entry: {"value": 6000, "unit": "rpm"}
